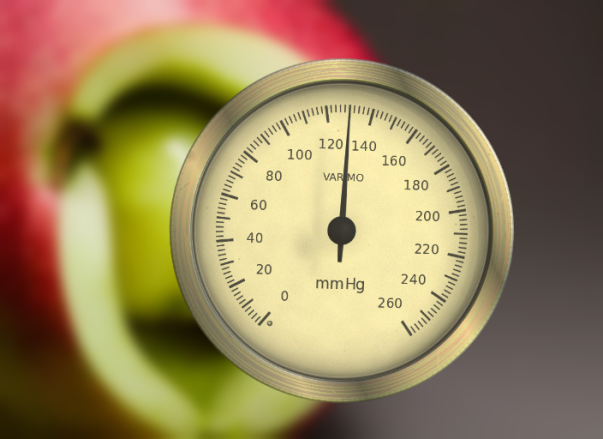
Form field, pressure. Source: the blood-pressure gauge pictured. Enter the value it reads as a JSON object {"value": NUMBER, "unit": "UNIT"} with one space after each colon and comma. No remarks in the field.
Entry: {"value": 130, "unit": "mmHg"}
